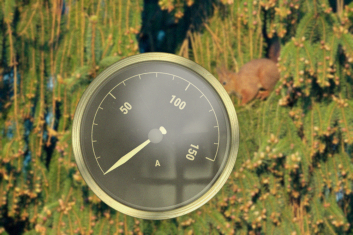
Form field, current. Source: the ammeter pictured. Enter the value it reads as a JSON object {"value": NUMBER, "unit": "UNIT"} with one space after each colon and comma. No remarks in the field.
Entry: {"value": 0, "unit": "A"}
